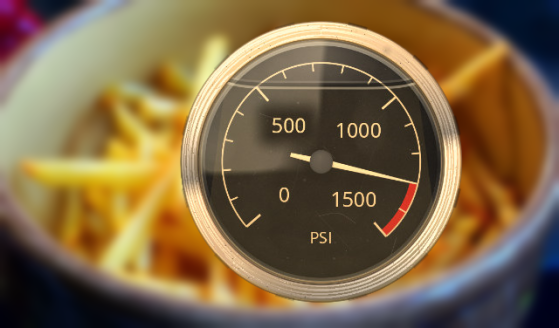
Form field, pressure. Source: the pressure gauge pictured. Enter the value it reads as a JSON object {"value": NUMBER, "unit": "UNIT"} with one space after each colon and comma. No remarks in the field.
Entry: {"value": 1300, "unit": "psi"}
